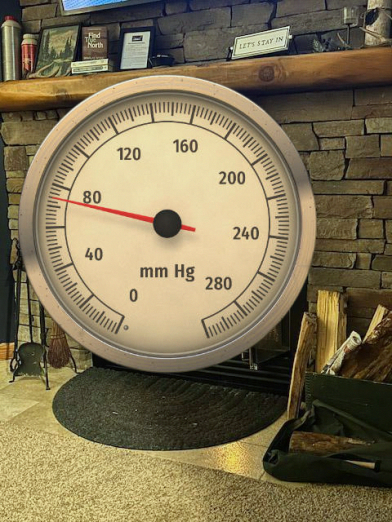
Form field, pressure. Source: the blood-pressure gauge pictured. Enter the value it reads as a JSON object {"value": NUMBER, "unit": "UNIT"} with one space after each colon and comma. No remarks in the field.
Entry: {"value": 74, "unit": "mmHg"}
